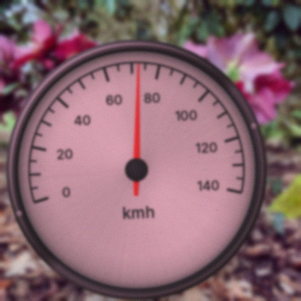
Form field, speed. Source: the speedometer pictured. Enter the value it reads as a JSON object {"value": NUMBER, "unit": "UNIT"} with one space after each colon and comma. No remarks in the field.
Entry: {"value": 72.5, "unit": "km/h"}
